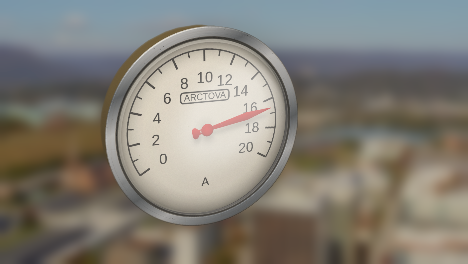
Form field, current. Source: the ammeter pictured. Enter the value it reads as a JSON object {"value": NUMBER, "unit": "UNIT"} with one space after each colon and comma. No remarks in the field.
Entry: {"value": 16.5, "unit": "A"}
